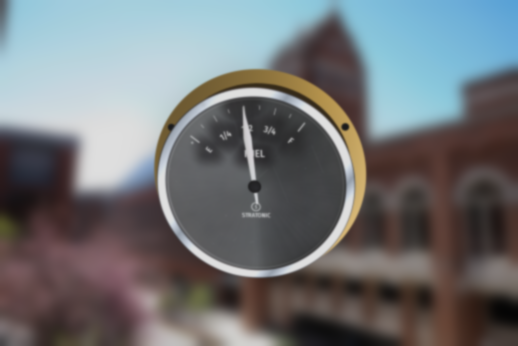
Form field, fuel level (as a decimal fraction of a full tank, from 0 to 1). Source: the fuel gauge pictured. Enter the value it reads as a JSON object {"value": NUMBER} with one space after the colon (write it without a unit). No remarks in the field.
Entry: {"value": 0.5}
